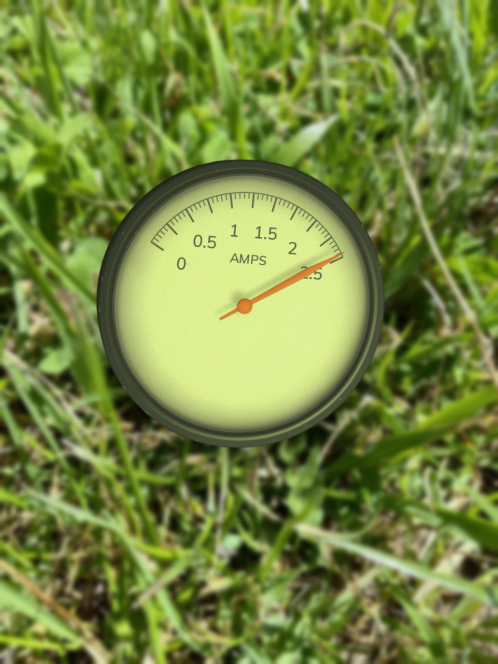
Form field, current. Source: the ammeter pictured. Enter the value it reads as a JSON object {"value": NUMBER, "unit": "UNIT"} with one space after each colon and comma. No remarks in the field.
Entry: {"value": 2.45, "unit": "A"}
